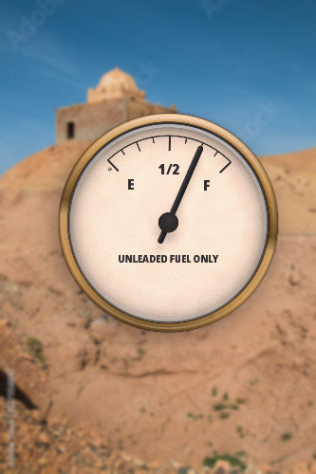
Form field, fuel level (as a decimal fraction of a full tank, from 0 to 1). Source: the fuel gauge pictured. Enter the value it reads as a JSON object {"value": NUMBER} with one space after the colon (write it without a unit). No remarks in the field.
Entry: {"value": 0.75}
